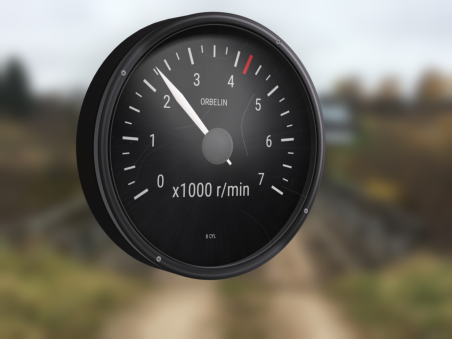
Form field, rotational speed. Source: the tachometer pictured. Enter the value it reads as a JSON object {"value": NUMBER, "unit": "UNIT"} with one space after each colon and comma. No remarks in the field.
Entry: {"value": 2250, "unit": "rpm"}
